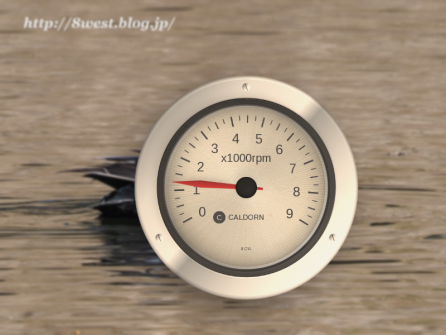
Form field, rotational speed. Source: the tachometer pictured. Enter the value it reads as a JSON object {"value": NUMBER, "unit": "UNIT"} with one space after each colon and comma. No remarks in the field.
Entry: {"value": 1250, "unit": "rpm"}
